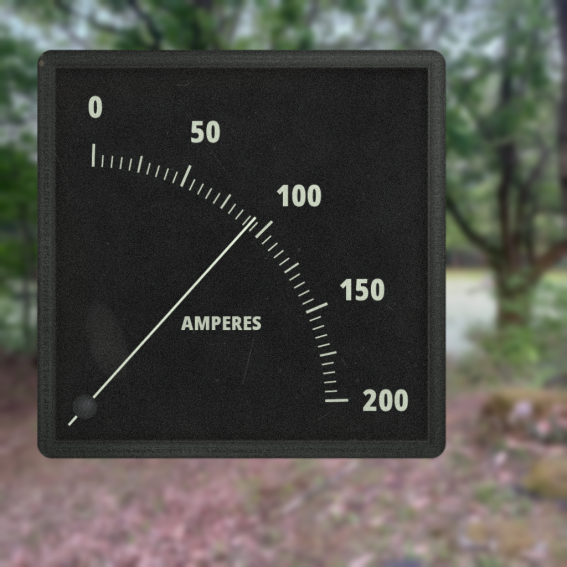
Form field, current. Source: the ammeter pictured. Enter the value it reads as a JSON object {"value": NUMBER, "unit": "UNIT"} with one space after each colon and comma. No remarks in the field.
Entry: {"value": 92.5, "unit": "A"}
